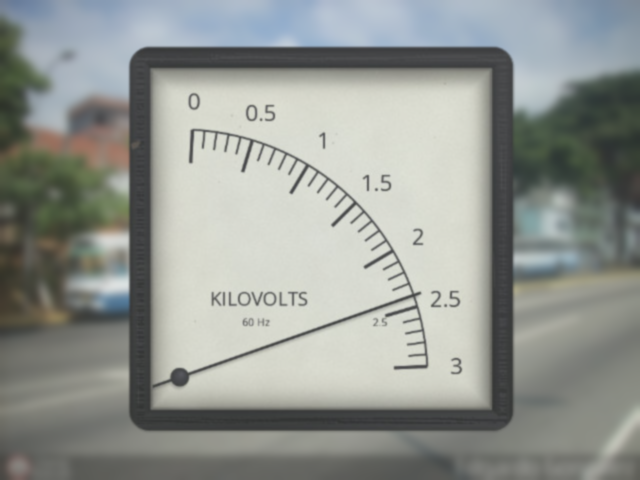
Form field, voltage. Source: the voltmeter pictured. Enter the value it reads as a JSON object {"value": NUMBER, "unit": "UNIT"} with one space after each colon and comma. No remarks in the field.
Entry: {"value": 2.4, "unit": "kV"}
